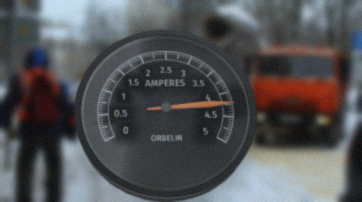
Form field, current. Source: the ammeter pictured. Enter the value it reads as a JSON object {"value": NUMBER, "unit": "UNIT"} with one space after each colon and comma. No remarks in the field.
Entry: {"value": 4.25, "unit": "A"}
